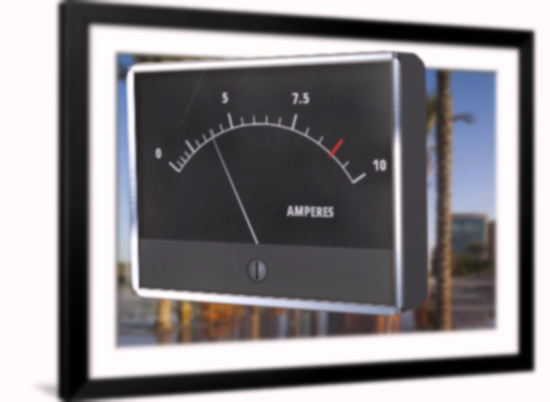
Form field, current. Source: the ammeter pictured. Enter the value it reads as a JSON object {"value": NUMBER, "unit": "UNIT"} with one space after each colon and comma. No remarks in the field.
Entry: {"value": 4, "unit": "A"}
